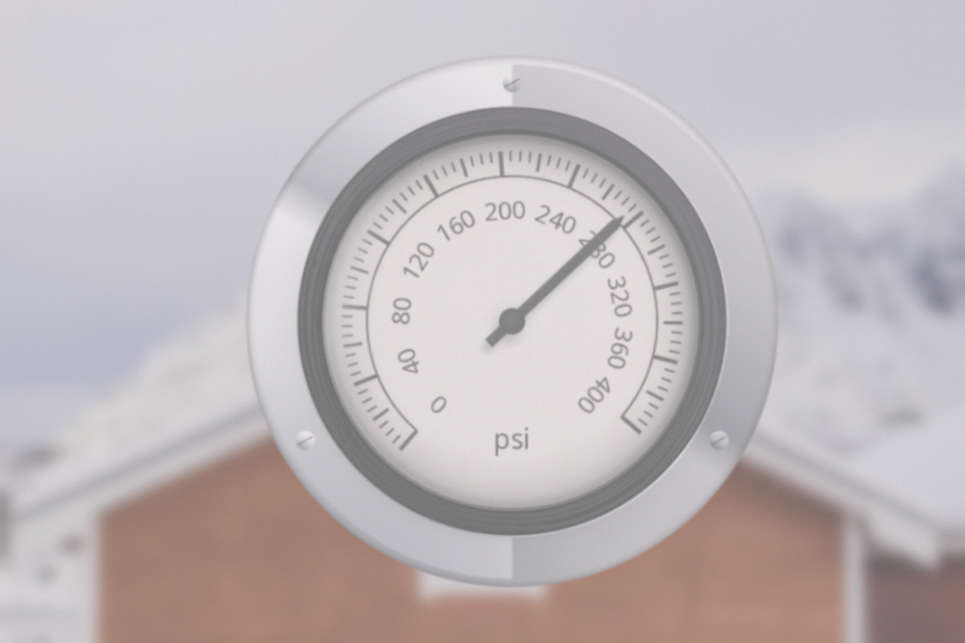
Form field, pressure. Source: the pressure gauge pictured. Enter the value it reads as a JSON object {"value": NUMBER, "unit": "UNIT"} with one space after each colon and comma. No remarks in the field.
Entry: {"value": 275, "unit": "psi"}
